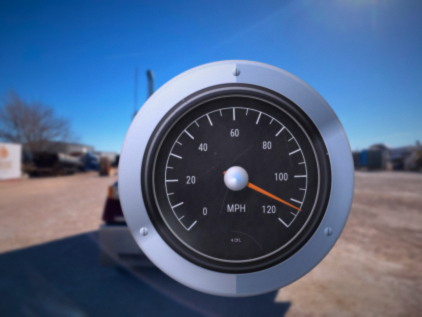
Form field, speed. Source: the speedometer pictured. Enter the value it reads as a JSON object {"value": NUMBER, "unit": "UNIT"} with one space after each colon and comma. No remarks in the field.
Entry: {"value": 112.5, "unit": "mph"}
